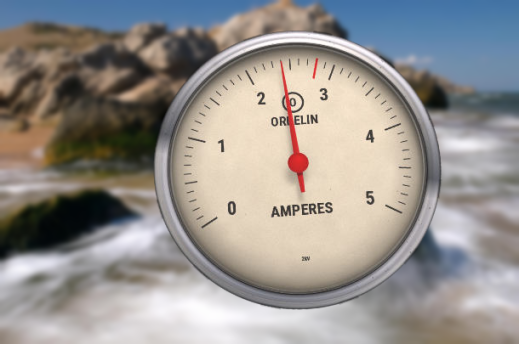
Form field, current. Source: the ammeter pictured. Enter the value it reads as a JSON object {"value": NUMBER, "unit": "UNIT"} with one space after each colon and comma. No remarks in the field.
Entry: {"value": 2.4, "unit": "A"}
